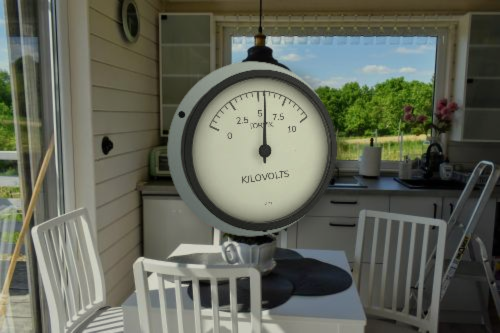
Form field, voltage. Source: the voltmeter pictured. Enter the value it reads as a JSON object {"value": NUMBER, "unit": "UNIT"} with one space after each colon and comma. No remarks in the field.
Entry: {"value": 5.5, "unit": "kV"}
